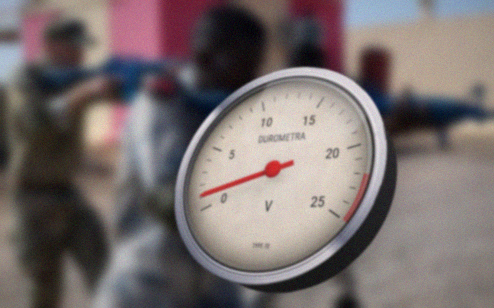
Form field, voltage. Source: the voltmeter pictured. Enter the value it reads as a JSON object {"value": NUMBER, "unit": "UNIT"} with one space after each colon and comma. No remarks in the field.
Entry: {"value": 1, "unit": "V"}
